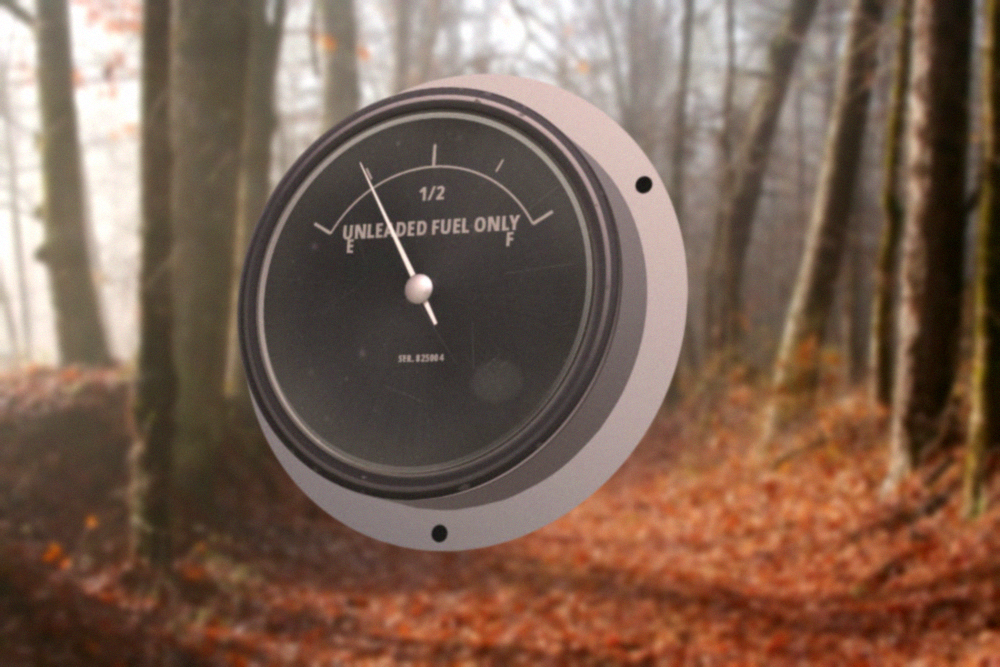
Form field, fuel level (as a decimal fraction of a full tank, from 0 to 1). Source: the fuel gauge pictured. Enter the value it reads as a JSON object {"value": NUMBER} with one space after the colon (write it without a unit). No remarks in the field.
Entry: {"value": 0.25}
